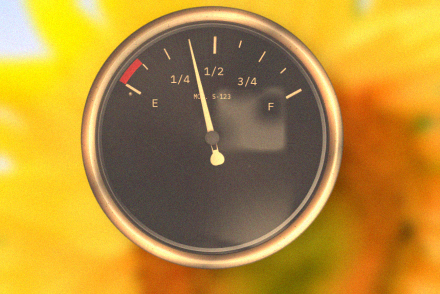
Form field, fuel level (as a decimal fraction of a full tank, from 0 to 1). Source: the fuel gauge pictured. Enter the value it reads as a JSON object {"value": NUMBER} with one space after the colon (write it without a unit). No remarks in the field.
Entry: {"value": 0.375}
